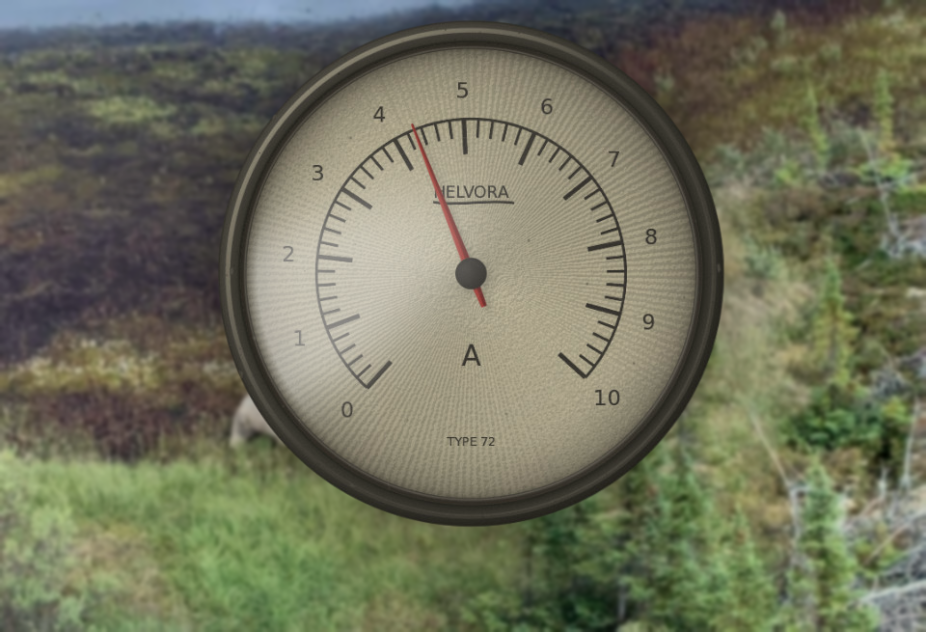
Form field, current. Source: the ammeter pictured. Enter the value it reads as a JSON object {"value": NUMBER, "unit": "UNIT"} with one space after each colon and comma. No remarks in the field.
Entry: {"value": 4.3, "unit": "A"}
